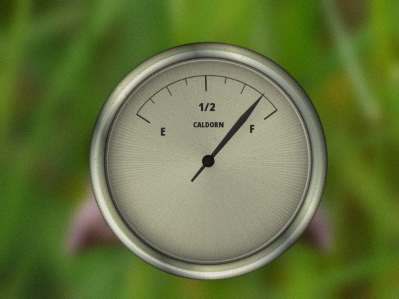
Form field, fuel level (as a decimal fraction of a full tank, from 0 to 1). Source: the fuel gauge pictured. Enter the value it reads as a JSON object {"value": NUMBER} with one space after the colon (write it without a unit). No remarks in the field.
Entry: {"value": 0.875}
